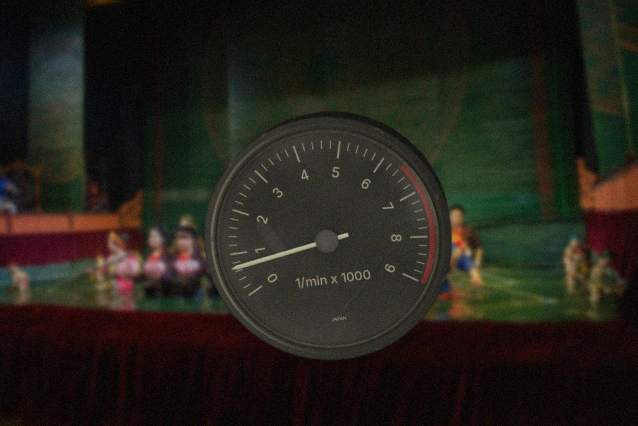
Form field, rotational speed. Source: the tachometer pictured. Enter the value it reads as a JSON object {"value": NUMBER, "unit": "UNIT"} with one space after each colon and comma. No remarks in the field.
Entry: {"value": 700, "unit": "rpm"}
